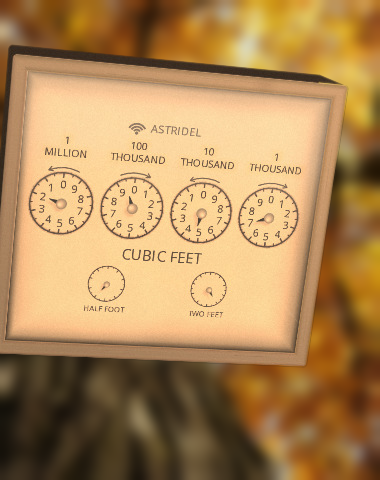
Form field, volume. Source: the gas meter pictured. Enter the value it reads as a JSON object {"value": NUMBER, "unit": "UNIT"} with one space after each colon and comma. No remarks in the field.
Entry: {"value": 194700, "unit": "ft³"}
